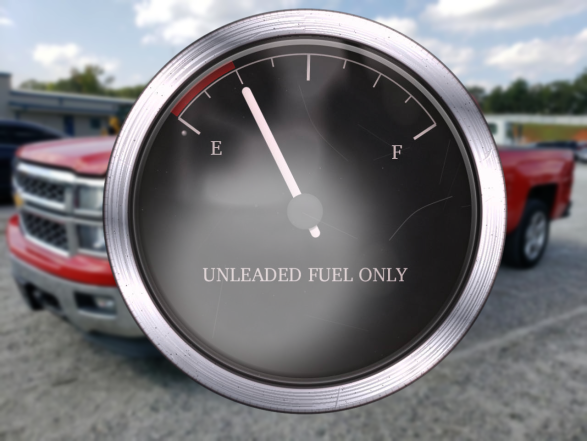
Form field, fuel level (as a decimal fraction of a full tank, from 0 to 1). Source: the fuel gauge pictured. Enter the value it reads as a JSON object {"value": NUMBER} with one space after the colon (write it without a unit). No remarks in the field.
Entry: {"value": 0.25}
